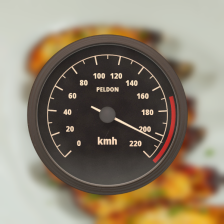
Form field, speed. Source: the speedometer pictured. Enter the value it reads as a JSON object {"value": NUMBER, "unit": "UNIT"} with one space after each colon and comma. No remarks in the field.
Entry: {"value": 205, "unit": "km/h"}
